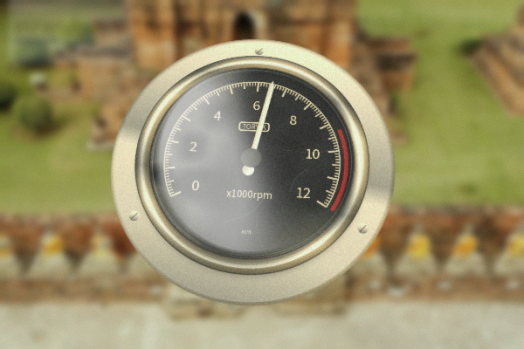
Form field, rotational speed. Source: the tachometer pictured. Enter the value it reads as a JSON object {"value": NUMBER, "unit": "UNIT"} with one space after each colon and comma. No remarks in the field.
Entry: {"value": 6500, "unit": "rpm"}
